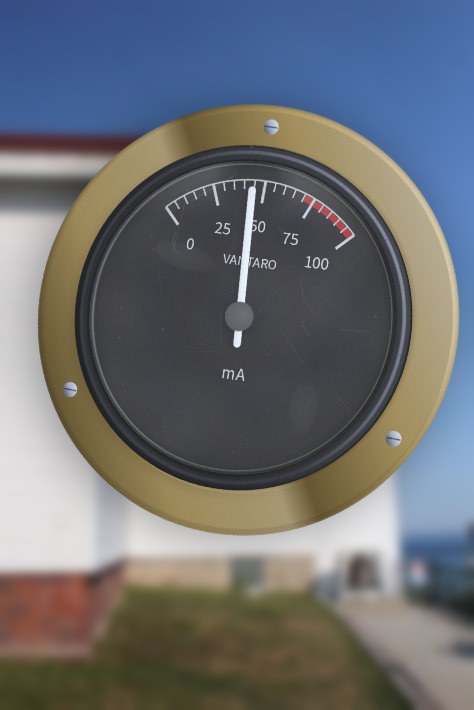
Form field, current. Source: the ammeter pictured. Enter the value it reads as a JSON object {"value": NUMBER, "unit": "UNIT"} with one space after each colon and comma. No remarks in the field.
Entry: {"value": 45, "unit": "mA"}
